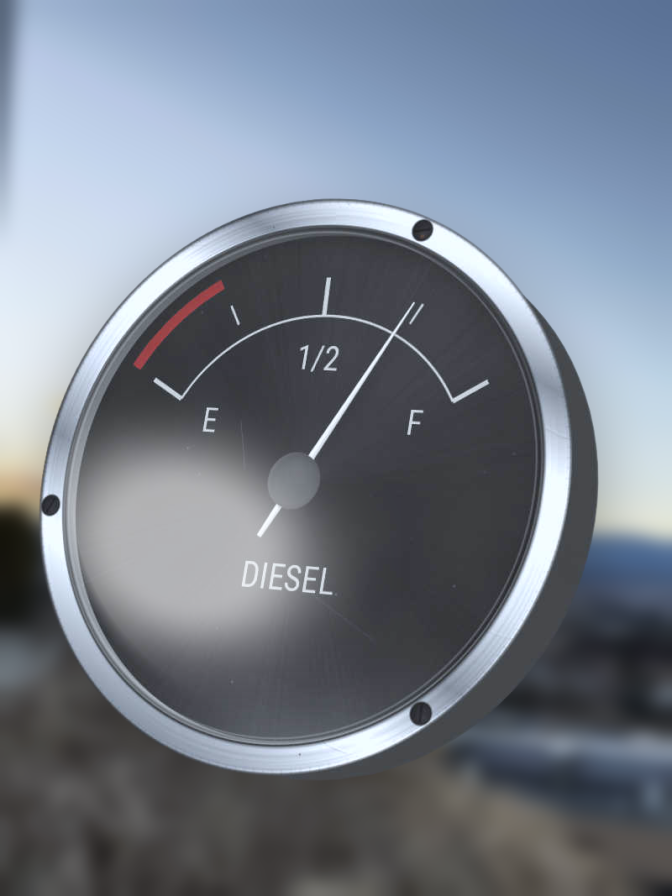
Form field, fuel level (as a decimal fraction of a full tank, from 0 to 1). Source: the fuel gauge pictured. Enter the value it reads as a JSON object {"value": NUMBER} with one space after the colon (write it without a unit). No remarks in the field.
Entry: {"value": 0.75}
